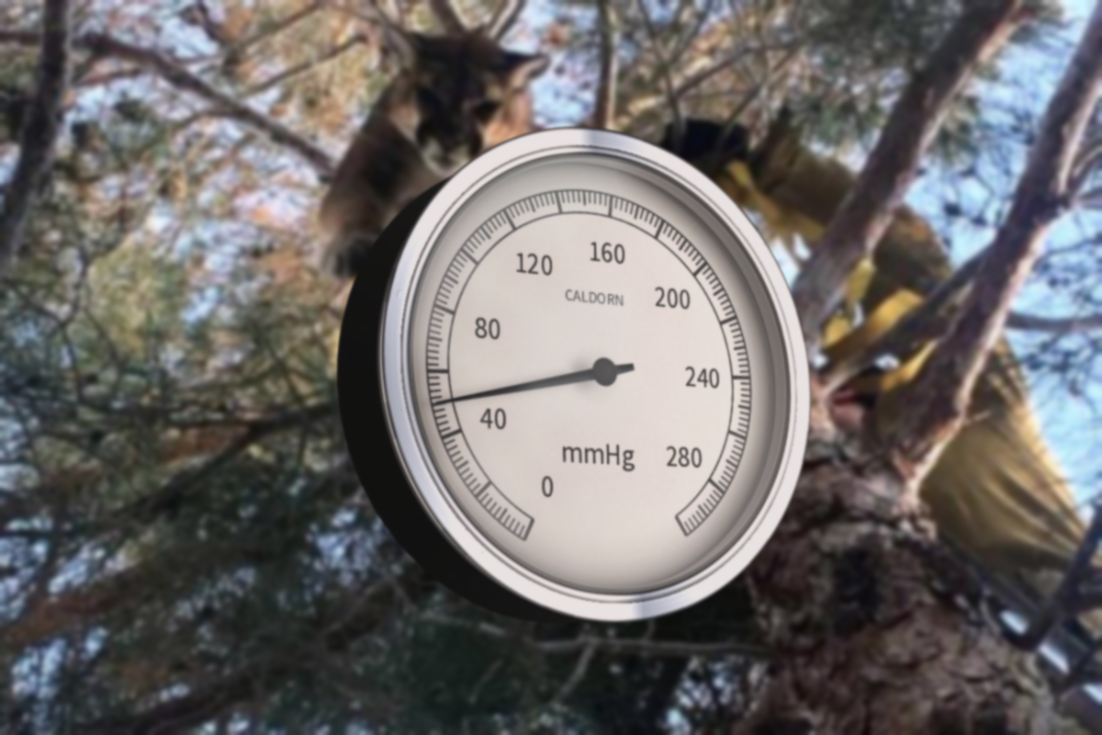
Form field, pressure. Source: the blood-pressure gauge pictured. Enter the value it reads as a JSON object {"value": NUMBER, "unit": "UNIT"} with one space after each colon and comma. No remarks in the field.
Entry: {"value": 50, "unit": "mmHg"}
